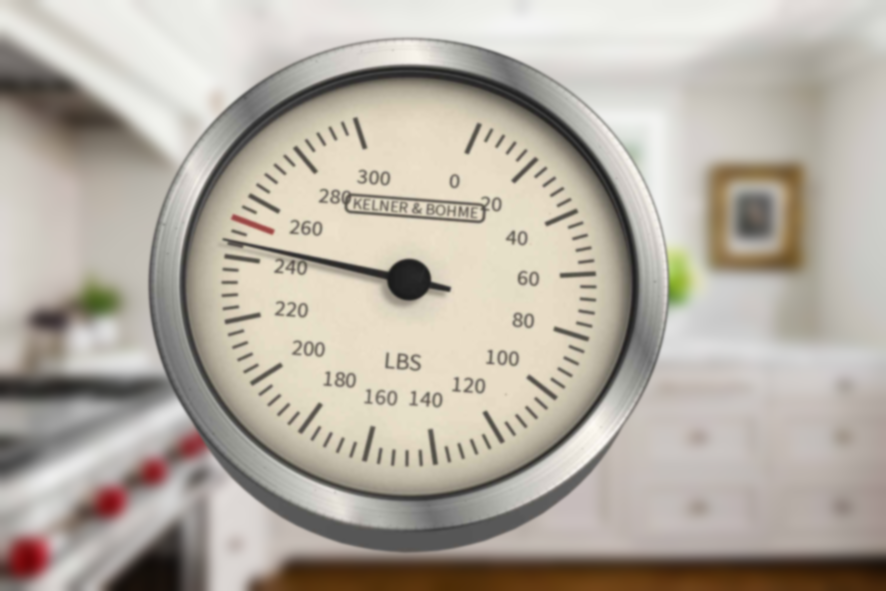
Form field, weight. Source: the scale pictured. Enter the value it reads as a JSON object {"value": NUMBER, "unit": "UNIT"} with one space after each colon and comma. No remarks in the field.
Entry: {"value": 244, "unit": "lb"}
